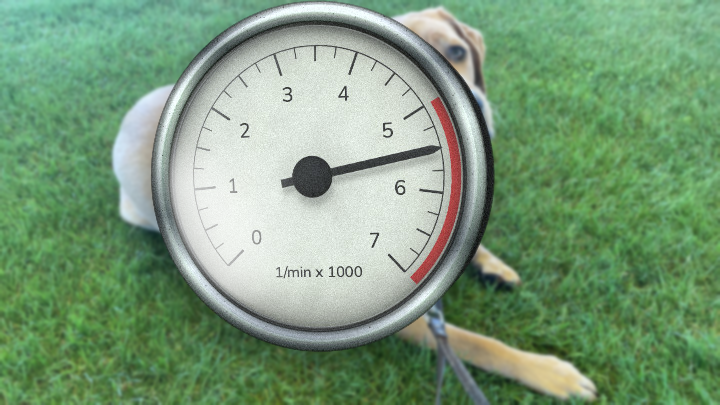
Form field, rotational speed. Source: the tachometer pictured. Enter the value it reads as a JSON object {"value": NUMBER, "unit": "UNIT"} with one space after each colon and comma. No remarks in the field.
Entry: {"value": 5500, "unit": "rpm"}
